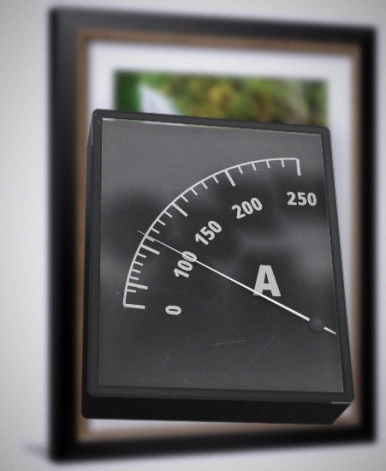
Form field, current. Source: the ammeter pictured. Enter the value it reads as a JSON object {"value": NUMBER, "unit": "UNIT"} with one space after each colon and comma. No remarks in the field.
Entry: {"value": 110, "unit": "A"}
